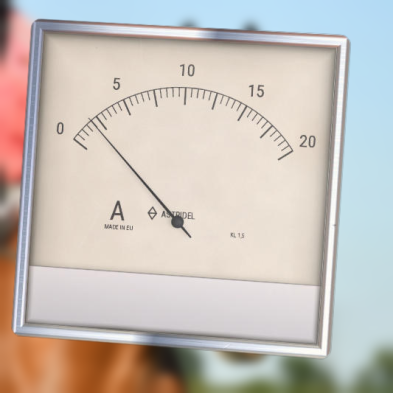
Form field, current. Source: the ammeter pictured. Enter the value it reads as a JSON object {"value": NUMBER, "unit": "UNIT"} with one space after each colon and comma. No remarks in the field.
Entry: {"value": 2, "unit": "A"}
